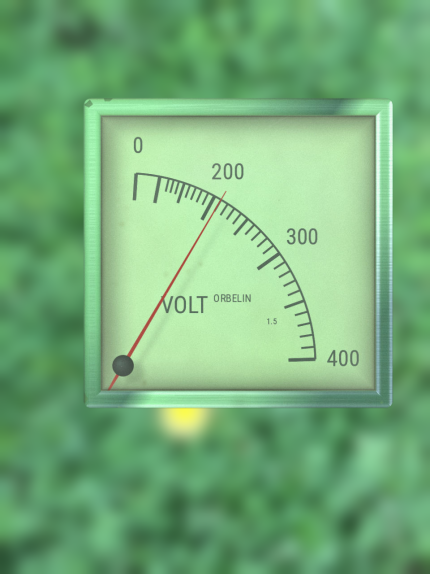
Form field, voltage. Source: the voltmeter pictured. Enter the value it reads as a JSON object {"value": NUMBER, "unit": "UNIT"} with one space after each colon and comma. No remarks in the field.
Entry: {"value": 210, "unit": "V"}
